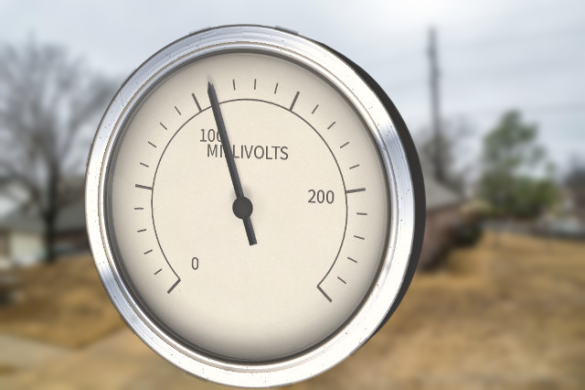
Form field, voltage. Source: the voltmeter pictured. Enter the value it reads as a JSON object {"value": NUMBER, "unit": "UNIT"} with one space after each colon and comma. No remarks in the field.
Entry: {"value": 110, "unit": "mV"}
